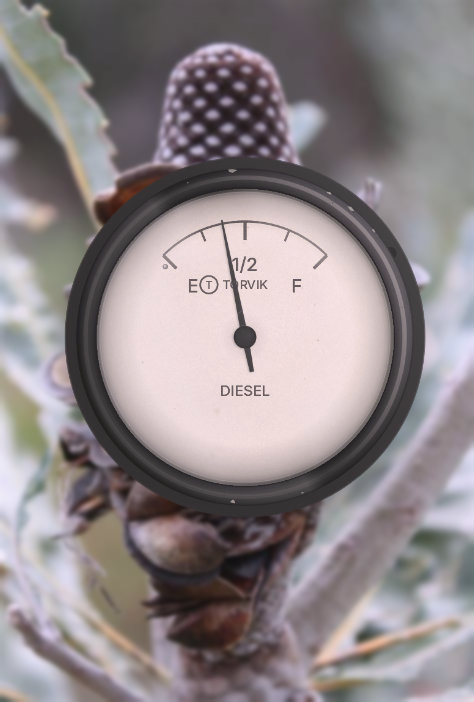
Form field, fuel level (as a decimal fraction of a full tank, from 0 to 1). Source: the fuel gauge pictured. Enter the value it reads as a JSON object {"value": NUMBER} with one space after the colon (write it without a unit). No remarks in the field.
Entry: {"value": 0.375}
